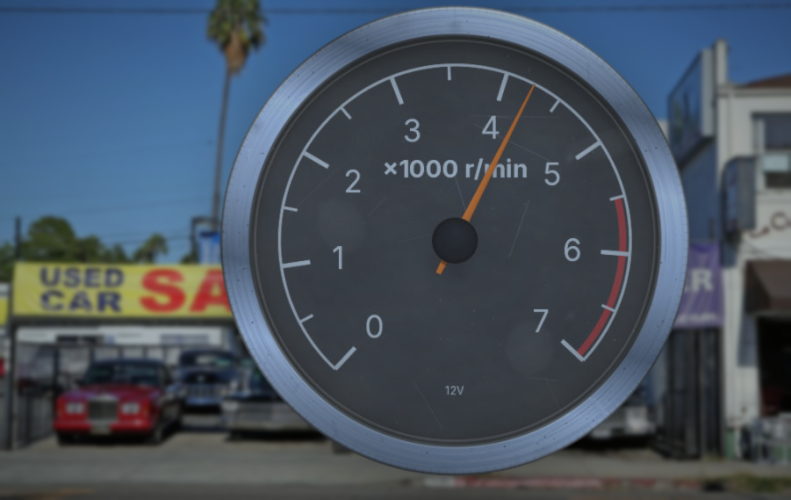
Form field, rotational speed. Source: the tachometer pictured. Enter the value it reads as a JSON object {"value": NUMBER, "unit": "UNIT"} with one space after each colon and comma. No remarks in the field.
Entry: {"value": 4250, "unit": "rpm"}
